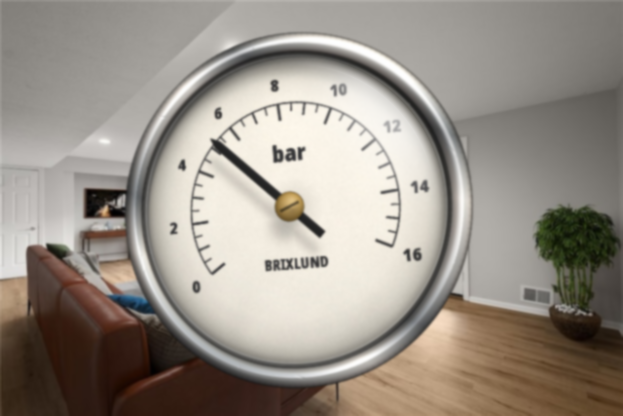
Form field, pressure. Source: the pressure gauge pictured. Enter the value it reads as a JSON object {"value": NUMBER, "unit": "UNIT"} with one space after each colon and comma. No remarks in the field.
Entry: {"value": 5.25, "unit": "bar"}
